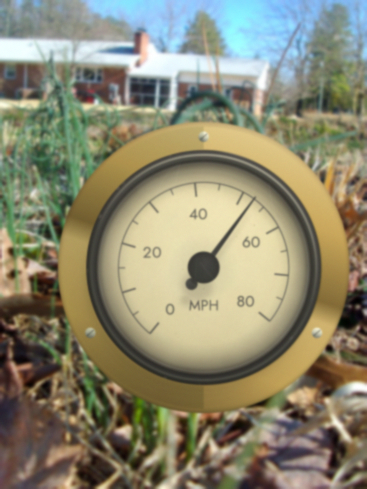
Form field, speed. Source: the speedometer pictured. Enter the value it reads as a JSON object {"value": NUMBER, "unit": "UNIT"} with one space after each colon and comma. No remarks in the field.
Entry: {"value": 52.5, "unit": "mph"}
